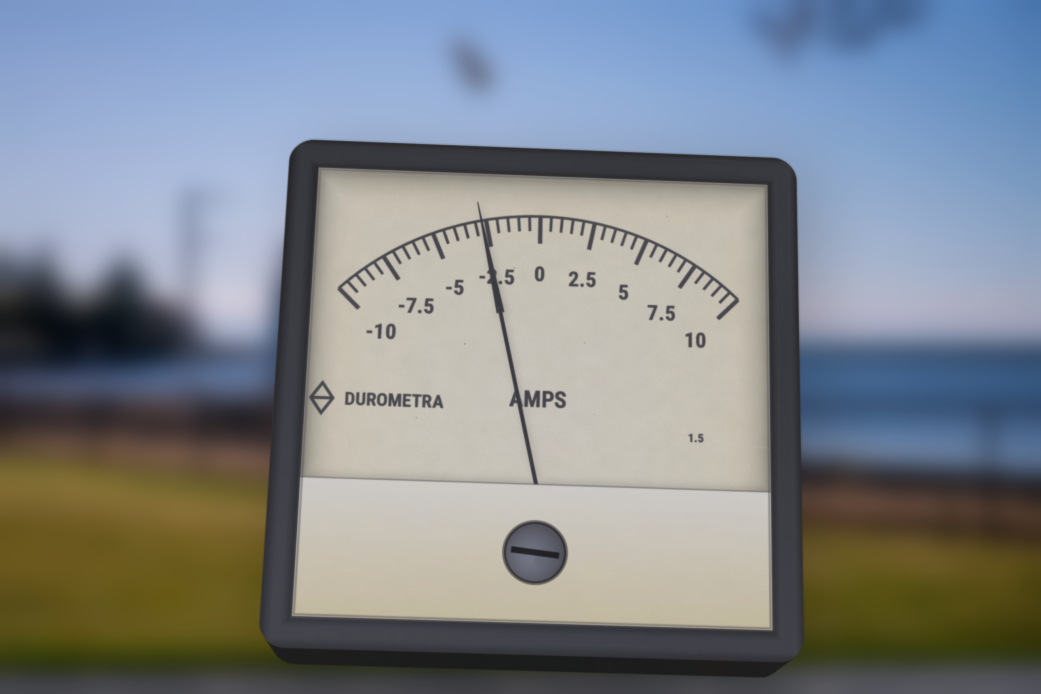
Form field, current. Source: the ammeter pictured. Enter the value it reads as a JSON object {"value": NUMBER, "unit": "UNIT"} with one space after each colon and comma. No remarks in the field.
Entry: {"value": -2.75, "unit": "A"}
